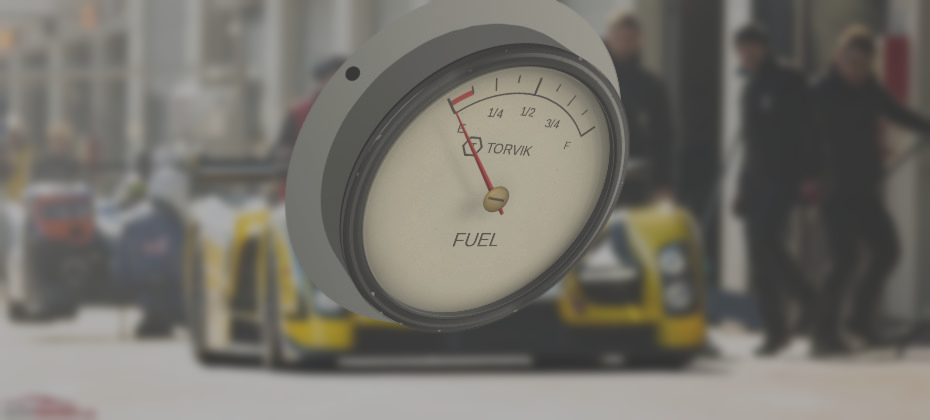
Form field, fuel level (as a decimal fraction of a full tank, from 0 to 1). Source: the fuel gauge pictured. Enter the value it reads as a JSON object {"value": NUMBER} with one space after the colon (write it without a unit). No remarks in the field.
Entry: {"value": 0}
